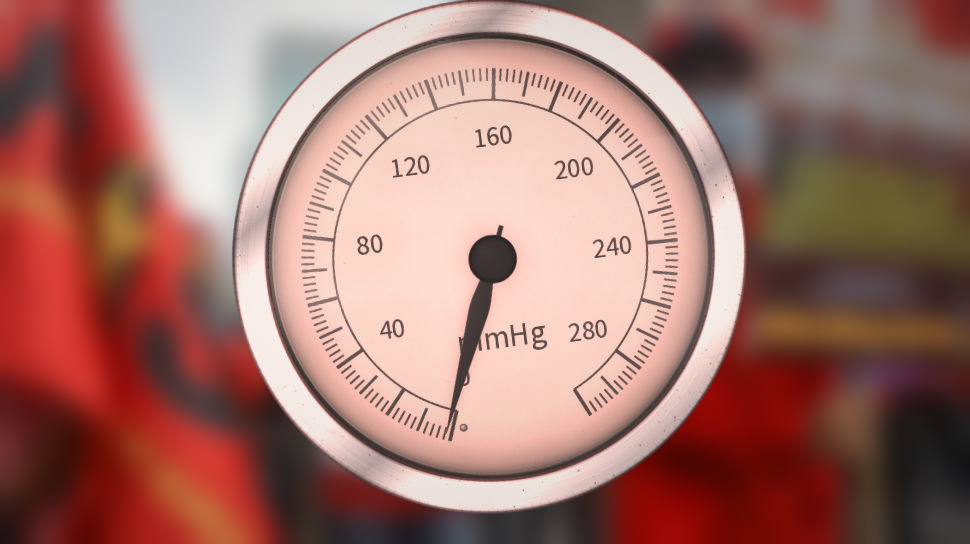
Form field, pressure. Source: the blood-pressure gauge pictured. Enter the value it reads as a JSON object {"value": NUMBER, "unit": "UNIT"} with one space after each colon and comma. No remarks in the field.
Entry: {"value": 2, "unit": "mmHg"}
